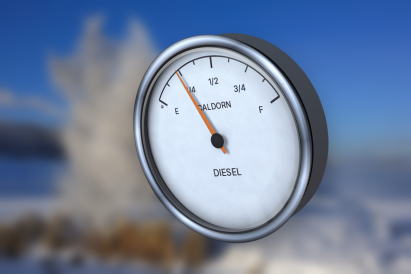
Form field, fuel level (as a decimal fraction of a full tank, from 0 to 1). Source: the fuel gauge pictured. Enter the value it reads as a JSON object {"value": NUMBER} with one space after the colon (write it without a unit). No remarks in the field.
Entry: {"value": 0.25}
